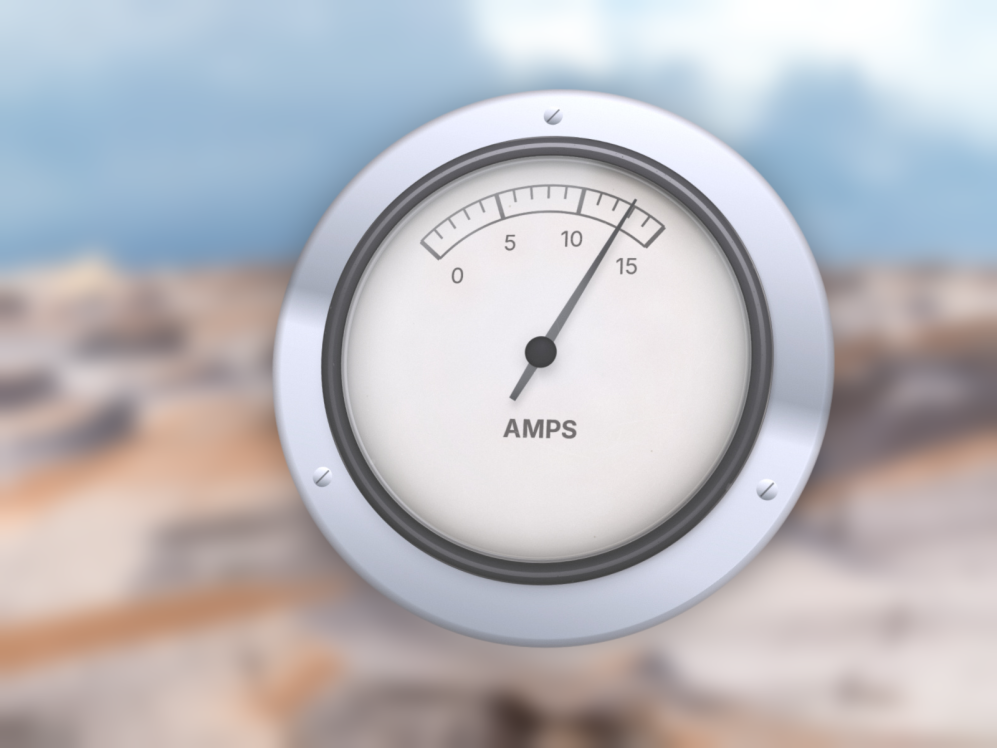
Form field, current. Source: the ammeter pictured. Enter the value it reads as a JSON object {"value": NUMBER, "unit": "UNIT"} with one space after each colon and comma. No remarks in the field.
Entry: {"value": 13, "unit": "A"}
